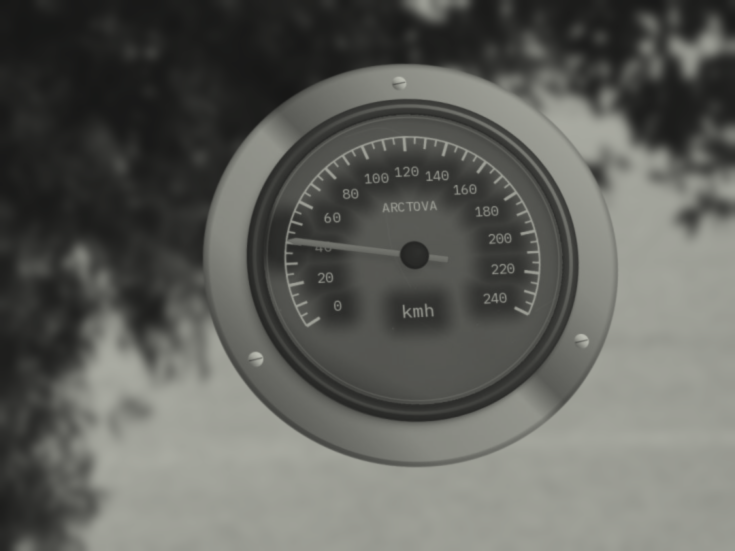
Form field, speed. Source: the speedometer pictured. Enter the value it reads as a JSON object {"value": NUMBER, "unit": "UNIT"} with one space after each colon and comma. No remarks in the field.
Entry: {"value": 40, "unit": "km/h"}
